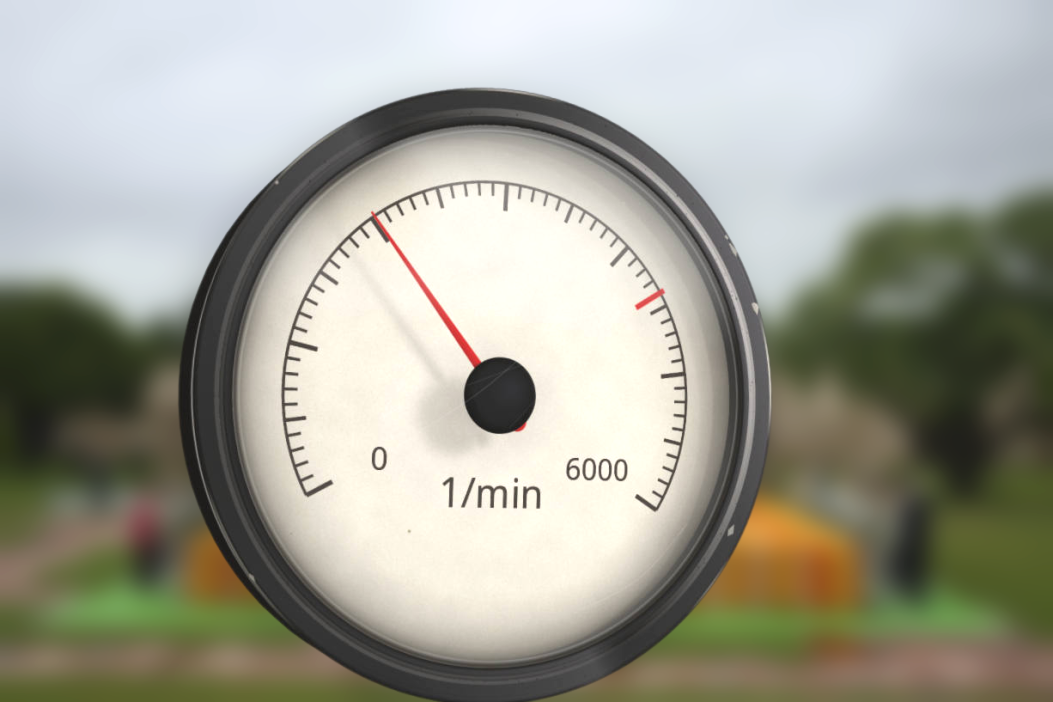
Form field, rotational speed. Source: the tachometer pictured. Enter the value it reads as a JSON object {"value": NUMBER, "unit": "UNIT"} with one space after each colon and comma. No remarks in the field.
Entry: {"value": 2000, "unit": "rpm"}
